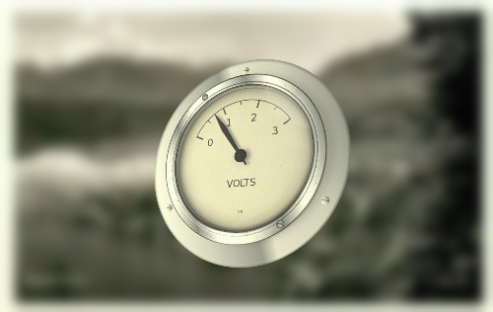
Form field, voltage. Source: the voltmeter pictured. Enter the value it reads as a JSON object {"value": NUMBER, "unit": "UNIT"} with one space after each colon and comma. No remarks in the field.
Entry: {"value": 0.75, "unit": "V"}
